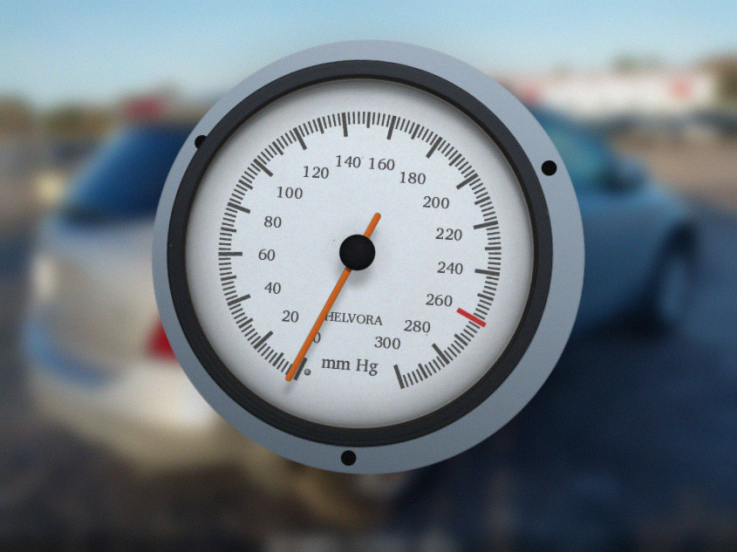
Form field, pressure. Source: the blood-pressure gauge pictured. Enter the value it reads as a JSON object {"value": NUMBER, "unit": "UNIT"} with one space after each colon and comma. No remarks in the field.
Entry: {"value": 2, "unit": "mmHg"}
